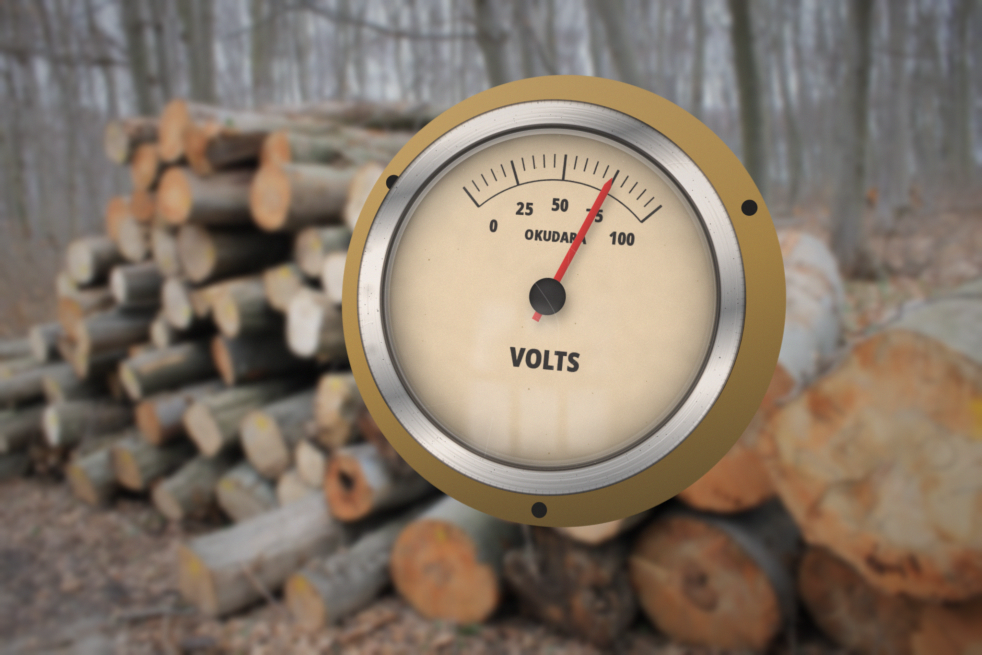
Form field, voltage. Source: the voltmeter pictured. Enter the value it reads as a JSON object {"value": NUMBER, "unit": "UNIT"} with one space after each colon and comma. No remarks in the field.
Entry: {"value": 75, "unit": "V"}
